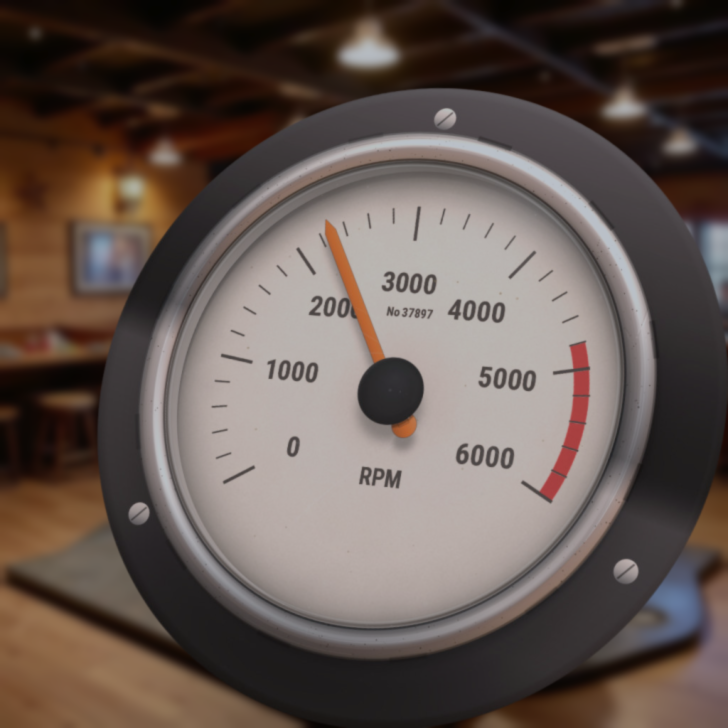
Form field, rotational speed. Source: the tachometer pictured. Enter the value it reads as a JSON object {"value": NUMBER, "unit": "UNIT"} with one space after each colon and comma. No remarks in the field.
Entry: {"value": 2300, "unit": "rpm"}
